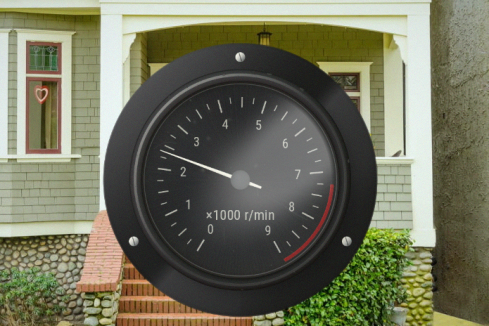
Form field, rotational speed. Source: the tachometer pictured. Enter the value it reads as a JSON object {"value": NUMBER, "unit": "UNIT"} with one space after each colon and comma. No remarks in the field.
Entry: {"value": 2375, "unit": "rpm"}
